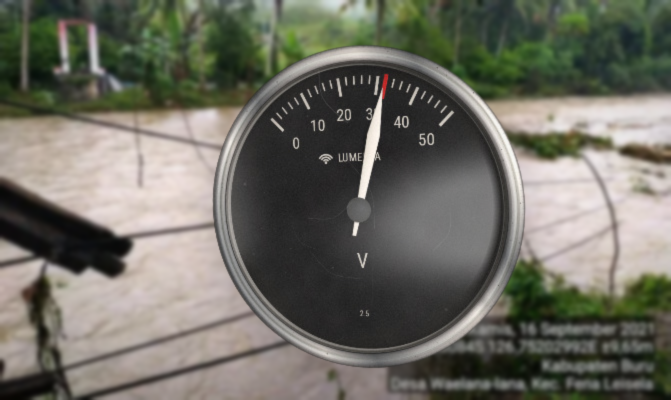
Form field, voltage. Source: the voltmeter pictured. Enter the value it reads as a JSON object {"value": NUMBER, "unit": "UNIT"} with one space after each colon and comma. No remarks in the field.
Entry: {"value": 32, "unit": "V"}
